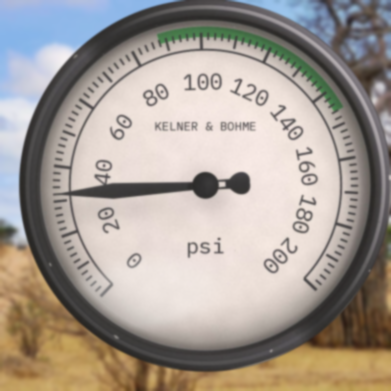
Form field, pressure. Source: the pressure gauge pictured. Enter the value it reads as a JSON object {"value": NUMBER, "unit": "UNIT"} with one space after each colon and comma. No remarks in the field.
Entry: {"value": 32, "unit": "psi"}
